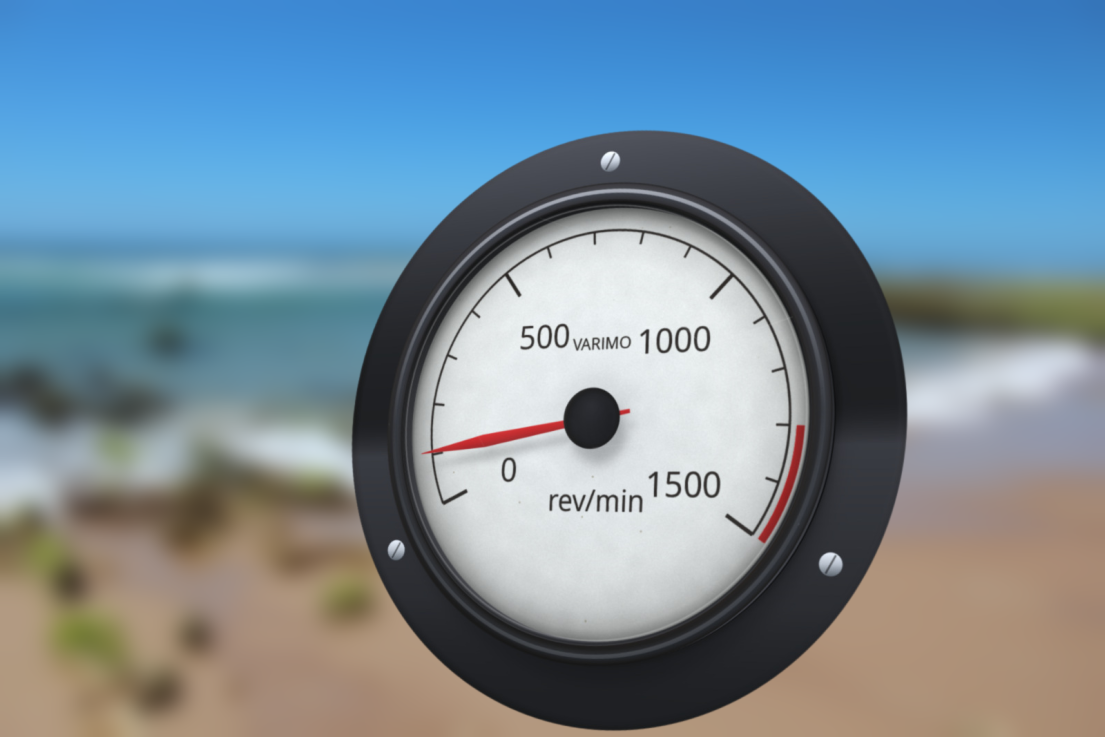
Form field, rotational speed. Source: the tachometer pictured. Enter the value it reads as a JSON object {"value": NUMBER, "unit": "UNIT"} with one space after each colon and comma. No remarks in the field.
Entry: {"value": 100, "unit": "rpm"}
